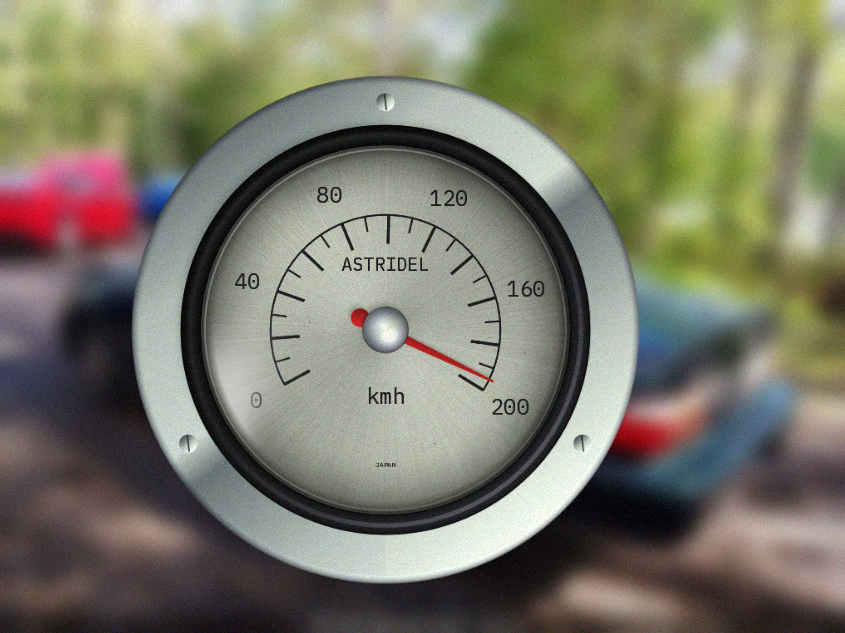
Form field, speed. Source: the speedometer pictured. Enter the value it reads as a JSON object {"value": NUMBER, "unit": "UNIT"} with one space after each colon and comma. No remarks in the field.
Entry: {"value": 195, "unit": "km/h"}
